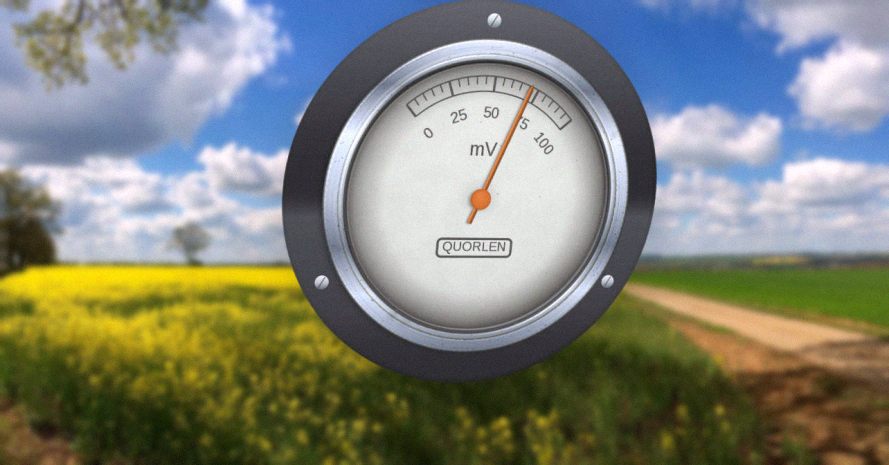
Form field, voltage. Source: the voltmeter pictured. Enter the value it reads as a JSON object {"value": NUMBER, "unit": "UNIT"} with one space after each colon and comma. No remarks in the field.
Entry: {"value": 70, "unit": "mV"}
